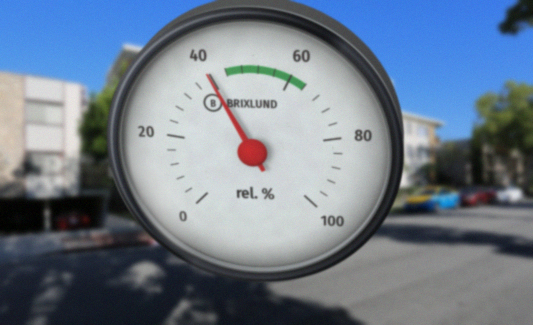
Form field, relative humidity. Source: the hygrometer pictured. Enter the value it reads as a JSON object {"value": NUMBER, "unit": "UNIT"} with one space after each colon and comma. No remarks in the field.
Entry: {"value": 40, "unit": "%"}
